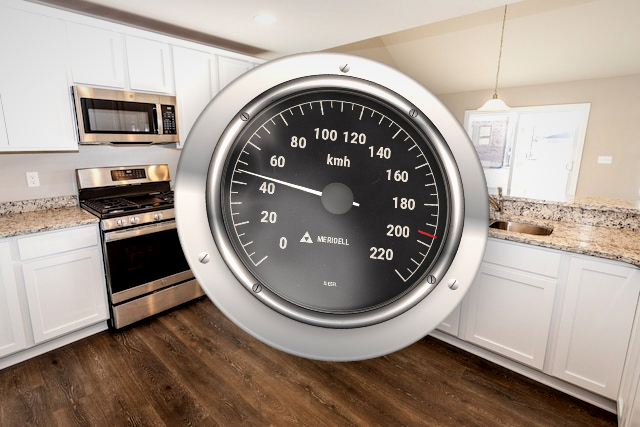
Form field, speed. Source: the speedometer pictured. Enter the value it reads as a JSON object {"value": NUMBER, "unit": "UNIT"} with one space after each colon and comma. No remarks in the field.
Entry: {"value": 45, "unit": "km/h"}
